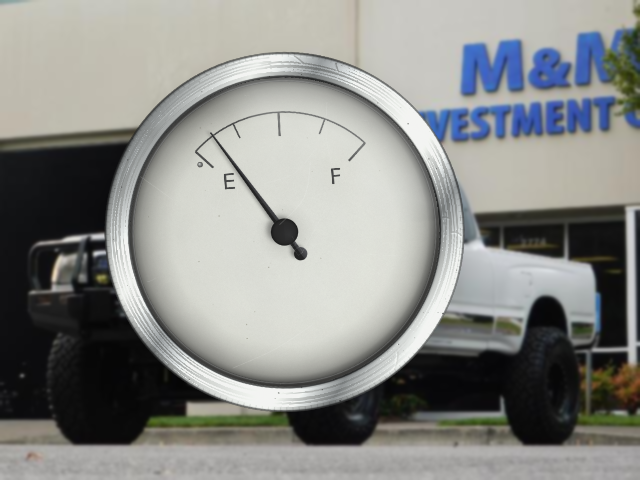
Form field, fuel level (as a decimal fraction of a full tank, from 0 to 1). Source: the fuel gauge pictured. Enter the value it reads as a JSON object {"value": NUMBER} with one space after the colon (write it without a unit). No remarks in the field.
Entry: {"value": 0.125}
